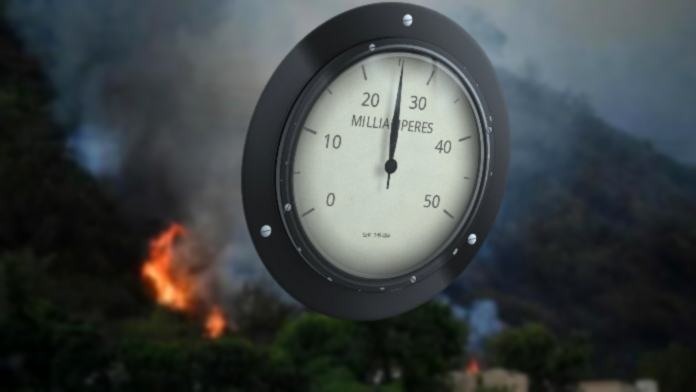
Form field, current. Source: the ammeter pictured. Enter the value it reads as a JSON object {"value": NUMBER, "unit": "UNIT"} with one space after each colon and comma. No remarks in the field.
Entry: {"value": 25, "unit": "mA"}
